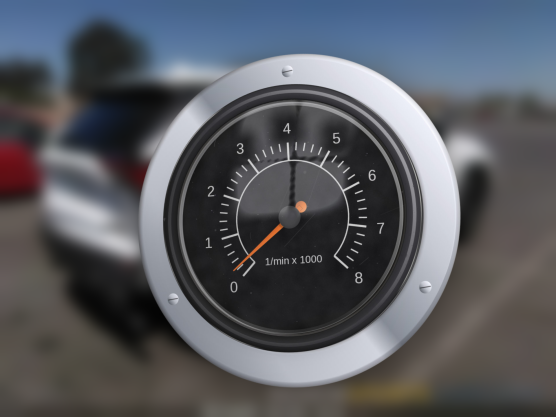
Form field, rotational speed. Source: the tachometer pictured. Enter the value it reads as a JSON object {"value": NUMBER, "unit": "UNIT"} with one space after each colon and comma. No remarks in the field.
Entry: {"value": 200, "unit": "rpm"}
